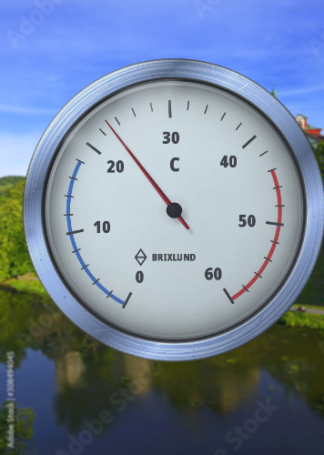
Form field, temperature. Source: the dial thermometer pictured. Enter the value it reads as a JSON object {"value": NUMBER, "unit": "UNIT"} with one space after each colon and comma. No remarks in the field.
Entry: {"value": 23, "unit": "°C"}
